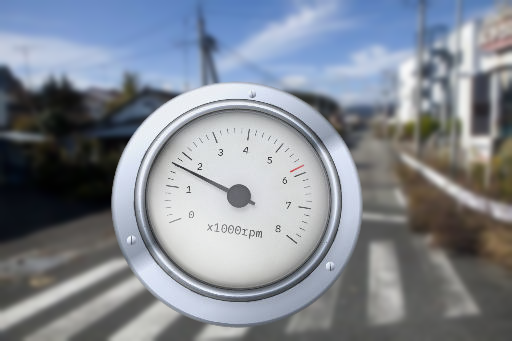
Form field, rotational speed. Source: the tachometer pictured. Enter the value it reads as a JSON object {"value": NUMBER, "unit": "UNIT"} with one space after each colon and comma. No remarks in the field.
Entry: {"value": 1600, "unit": "rpm"}
